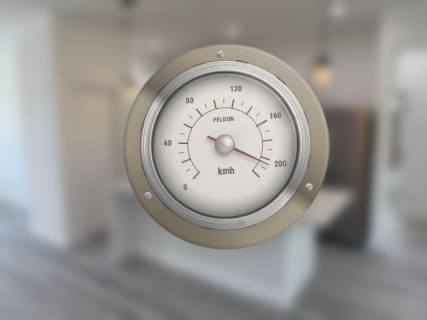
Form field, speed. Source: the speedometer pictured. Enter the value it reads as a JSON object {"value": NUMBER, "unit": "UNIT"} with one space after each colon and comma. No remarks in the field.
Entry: {"value": 205, "unit": "km/h"}
